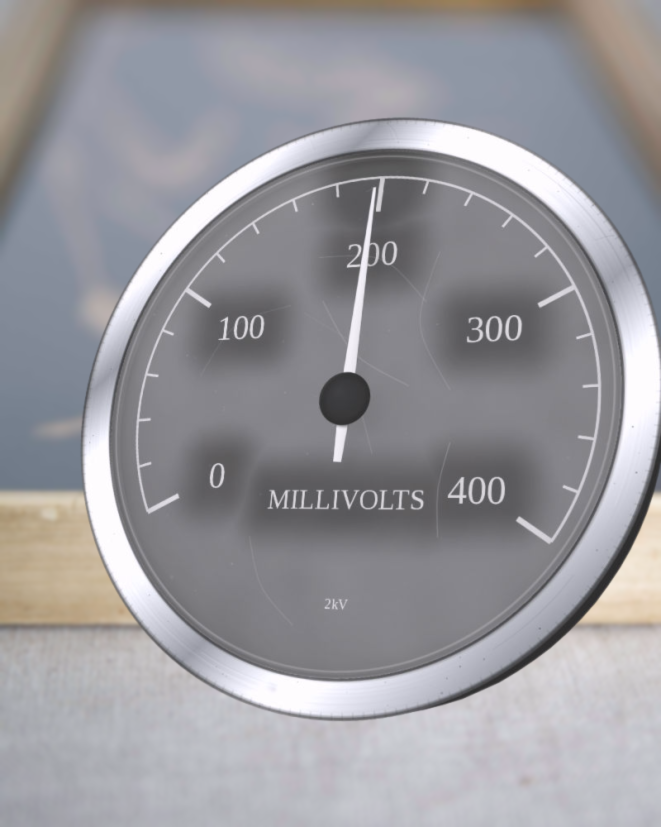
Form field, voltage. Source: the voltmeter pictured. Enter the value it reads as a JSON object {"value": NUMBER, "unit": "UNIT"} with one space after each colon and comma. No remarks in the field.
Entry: {"value": 200, "unit": "mV"}
